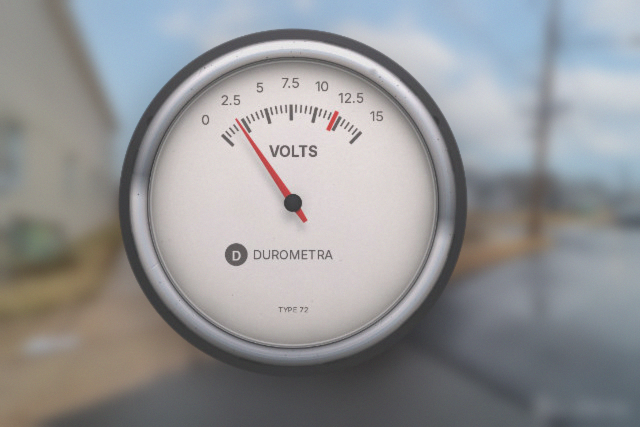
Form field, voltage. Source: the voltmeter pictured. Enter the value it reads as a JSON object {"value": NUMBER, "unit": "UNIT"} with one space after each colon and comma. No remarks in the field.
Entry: {"value": 2, "unit": "V"}
